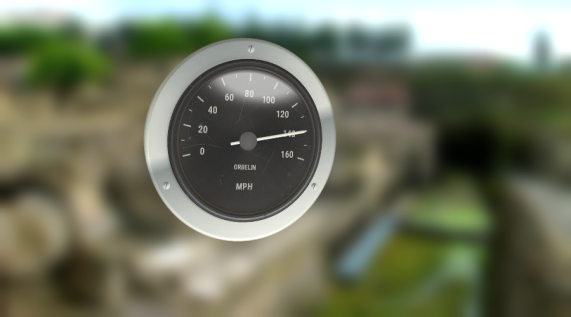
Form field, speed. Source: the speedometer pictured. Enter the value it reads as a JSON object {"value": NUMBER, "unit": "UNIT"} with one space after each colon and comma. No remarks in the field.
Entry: {"value": 140, "unit": "mph"}
